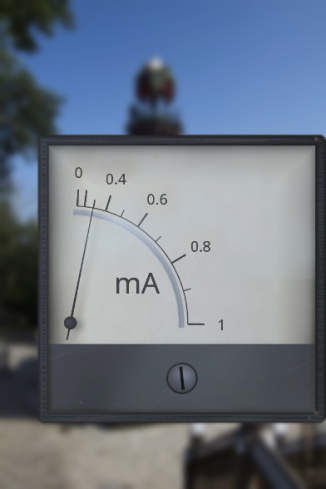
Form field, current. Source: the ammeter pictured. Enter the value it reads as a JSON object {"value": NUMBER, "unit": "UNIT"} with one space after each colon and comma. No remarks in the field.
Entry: {"value": 0.3, "unit": "mA"}
